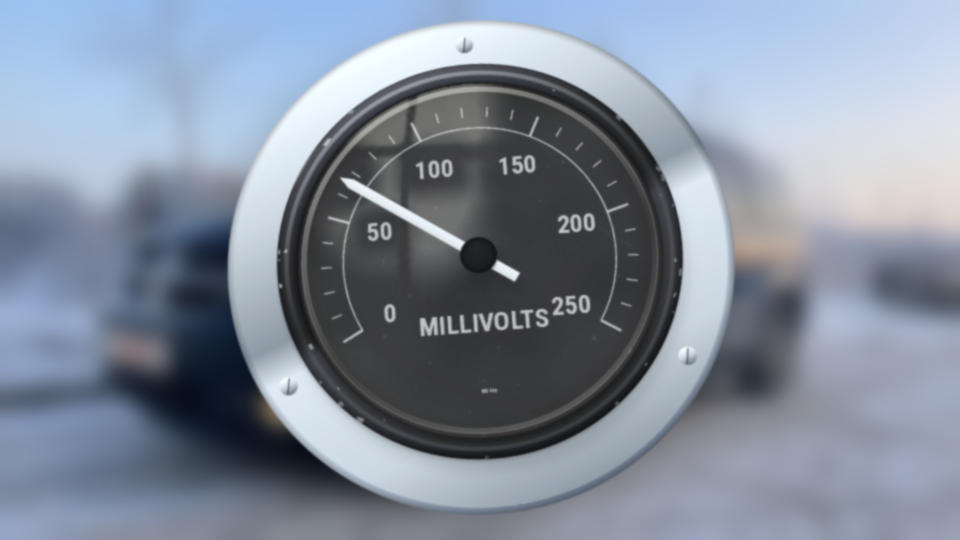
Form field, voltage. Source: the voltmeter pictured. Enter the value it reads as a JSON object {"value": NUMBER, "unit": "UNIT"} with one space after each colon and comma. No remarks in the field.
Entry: {"value": 65, "unit": "mV"}
